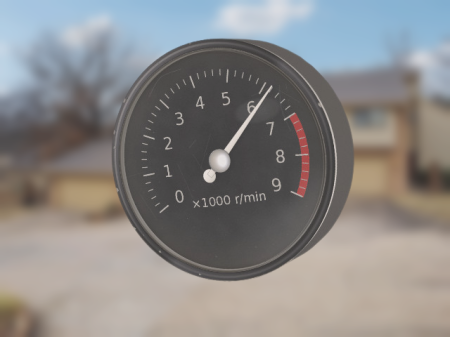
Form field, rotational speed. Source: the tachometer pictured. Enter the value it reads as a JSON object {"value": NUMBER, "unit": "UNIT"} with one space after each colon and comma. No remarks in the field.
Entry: {"value": 6200, "unit": "rpm"}
